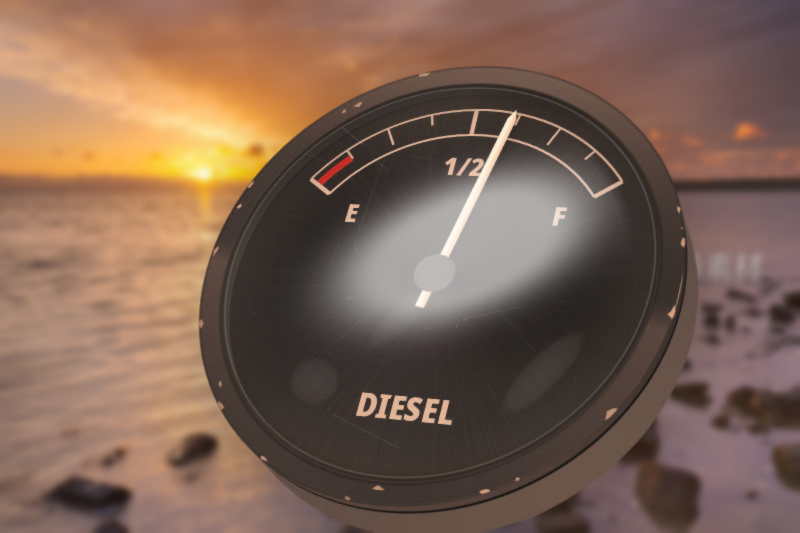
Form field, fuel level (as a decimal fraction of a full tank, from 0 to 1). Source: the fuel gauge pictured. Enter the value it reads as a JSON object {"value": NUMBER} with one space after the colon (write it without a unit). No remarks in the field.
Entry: {"value": 0.625}
